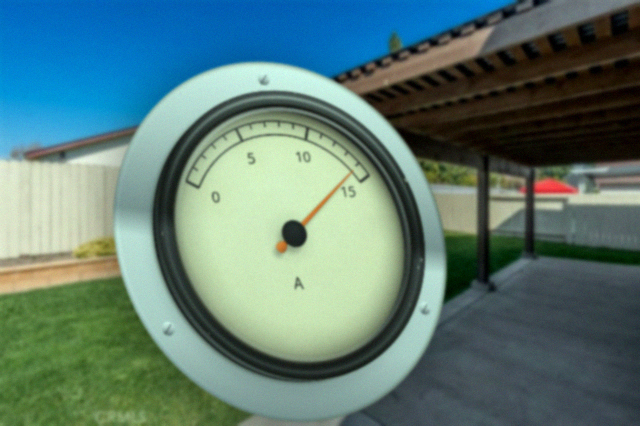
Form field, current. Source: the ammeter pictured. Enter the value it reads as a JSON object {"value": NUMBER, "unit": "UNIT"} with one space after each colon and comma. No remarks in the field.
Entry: {"value": 14, "unit": "A"}
